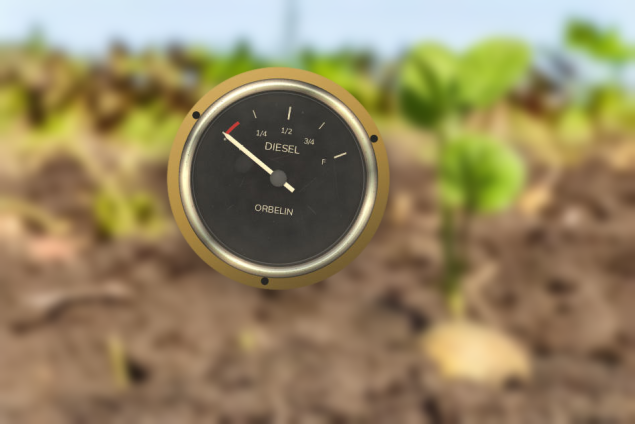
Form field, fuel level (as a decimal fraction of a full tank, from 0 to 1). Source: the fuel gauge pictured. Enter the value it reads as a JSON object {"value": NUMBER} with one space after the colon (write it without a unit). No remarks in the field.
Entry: {"value": 0}
